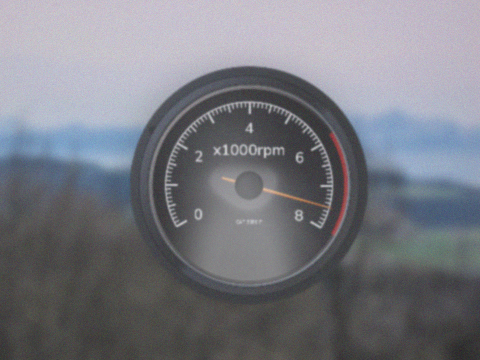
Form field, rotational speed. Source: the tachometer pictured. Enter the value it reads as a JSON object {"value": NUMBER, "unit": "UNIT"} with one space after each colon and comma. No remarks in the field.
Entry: {"value": 7500, "unit": "rpm"}
